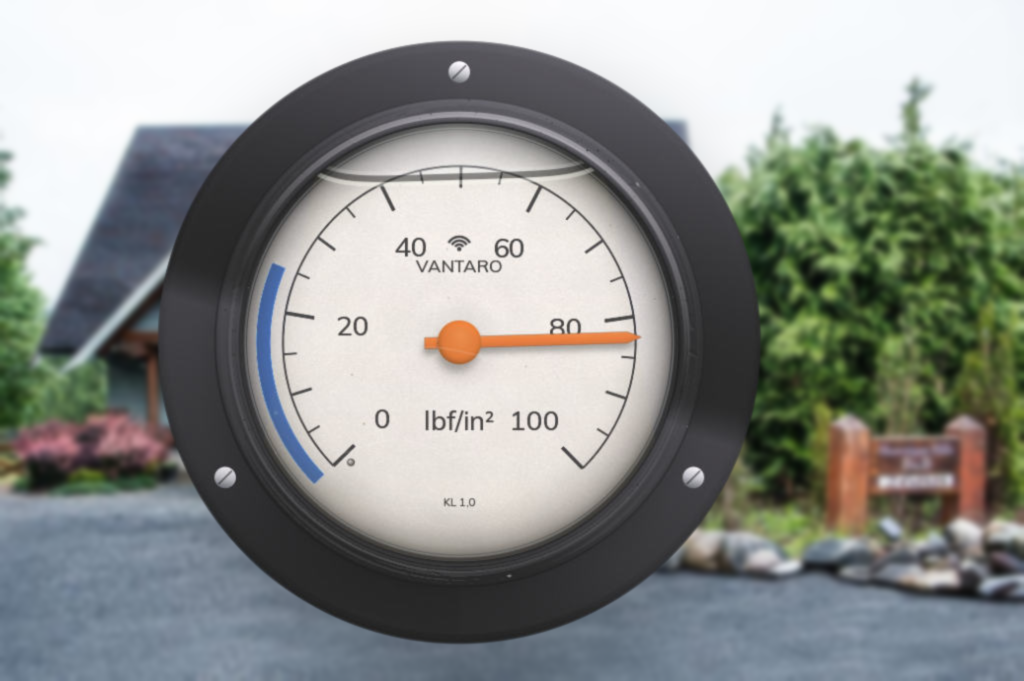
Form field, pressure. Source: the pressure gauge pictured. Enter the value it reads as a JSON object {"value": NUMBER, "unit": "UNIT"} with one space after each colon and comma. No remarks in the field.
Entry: {"value": 82.5, "unit": "psi"}
